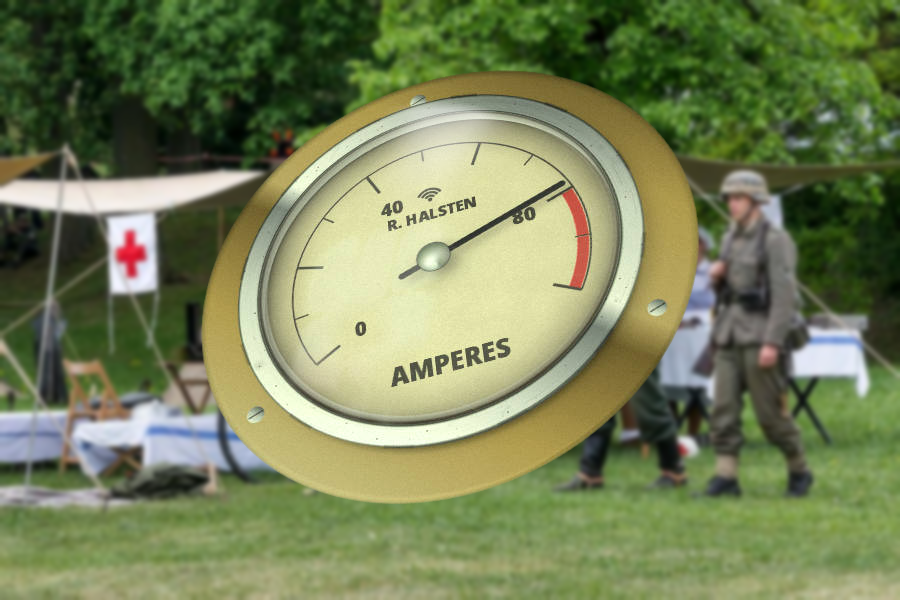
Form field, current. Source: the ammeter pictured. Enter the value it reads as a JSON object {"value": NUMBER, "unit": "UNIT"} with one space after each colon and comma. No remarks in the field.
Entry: {"value": 80, "unit": "A"}
